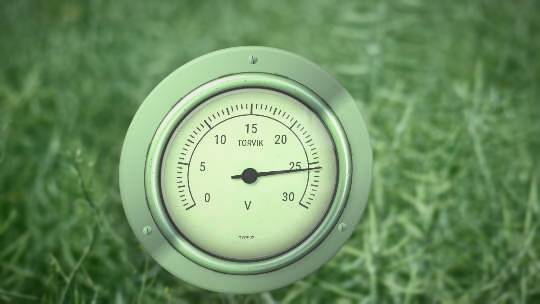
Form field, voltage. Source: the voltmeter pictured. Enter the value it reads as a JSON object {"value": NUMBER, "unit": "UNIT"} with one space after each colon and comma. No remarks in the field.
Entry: {"value": 25.5, "unit": "V"}
